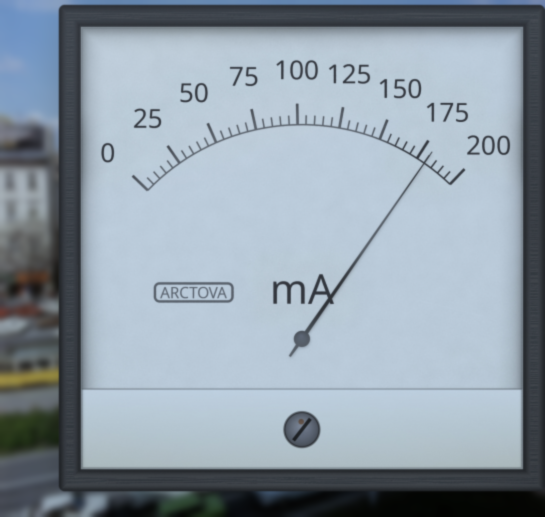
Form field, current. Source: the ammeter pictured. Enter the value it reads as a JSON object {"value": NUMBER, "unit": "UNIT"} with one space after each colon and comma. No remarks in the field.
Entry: {"value": 180, "unit": "mA"}
